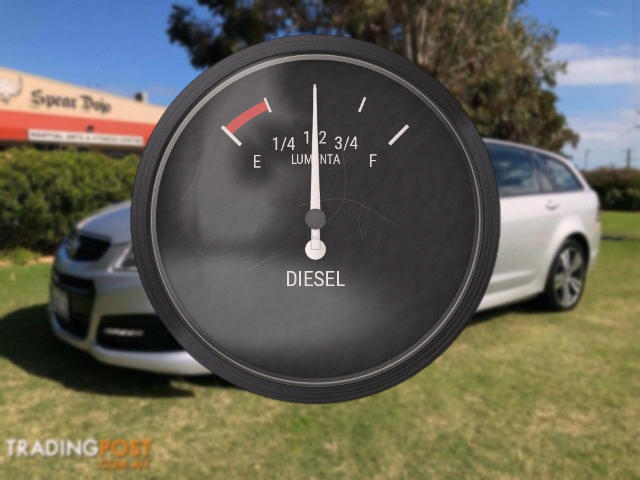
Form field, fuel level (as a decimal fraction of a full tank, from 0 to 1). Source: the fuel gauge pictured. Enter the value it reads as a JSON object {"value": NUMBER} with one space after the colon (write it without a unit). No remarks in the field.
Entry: {"value": 0.5}
